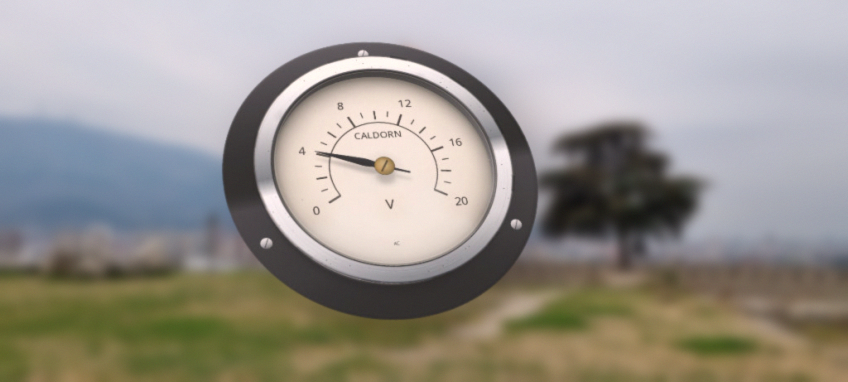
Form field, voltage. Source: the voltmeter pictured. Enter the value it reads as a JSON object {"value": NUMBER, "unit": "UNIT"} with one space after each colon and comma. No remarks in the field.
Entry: {"value": 4, "unit": "V"}
